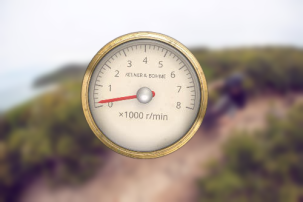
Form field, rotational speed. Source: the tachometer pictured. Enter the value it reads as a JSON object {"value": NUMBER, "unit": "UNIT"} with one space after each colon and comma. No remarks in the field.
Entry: {"value": 200, "unit": "rpm"}
